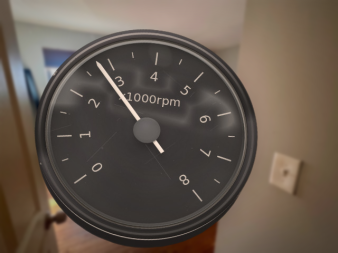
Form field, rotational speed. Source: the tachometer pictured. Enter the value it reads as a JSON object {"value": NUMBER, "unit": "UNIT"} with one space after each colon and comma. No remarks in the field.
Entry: {"value": 2750, "unit": "rpm"}
